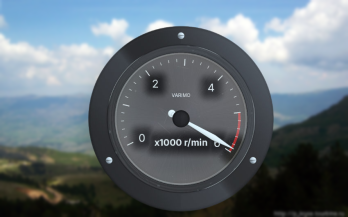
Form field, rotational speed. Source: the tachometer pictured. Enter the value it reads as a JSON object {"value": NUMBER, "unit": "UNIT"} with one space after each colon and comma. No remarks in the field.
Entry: {"value": 5900, "unit": "rpm"}
